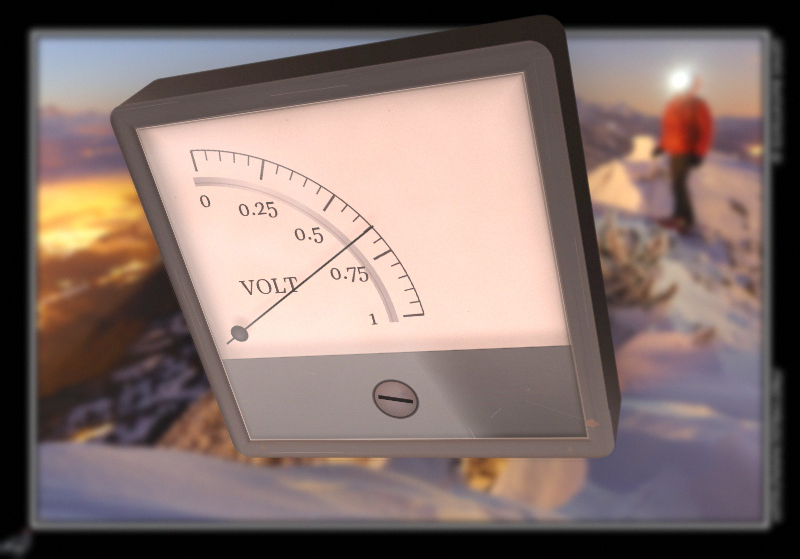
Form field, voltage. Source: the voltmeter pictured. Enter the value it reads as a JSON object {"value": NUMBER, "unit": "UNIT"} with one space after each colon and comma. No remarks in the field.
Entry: {"value": 0.65, "unit": "V"}
